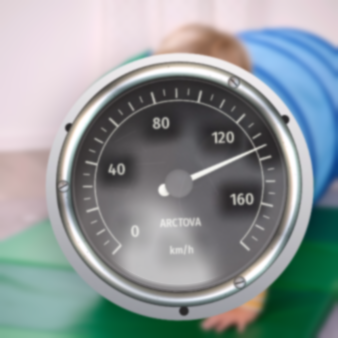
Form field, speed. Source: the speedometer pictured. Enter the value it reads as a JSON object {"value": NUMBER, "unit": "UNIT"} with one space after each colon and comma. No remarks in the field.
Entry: {"value": 135, "unit": "km/h"}
